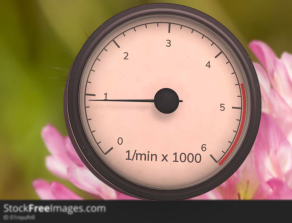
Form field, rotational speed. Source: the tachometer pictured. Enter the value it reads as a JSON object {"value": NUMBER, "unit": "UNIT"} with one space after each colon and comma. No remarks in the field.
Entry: {"value": 900, "unit": "rpm"}
